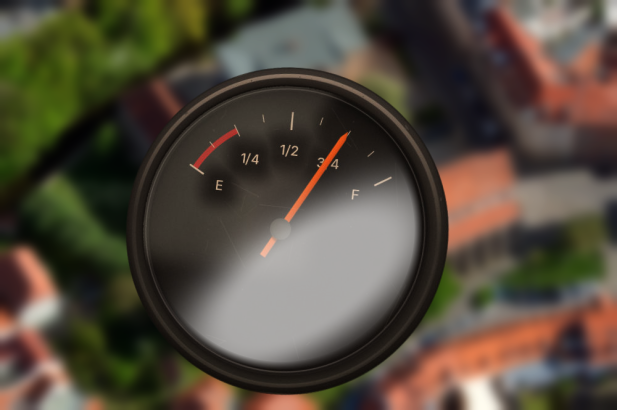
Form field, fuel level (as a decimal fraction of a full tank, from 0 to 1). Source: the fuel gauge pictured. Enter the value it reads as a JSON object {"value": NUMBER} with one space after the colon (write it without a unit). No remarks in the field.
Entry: {"value": 0.75}
